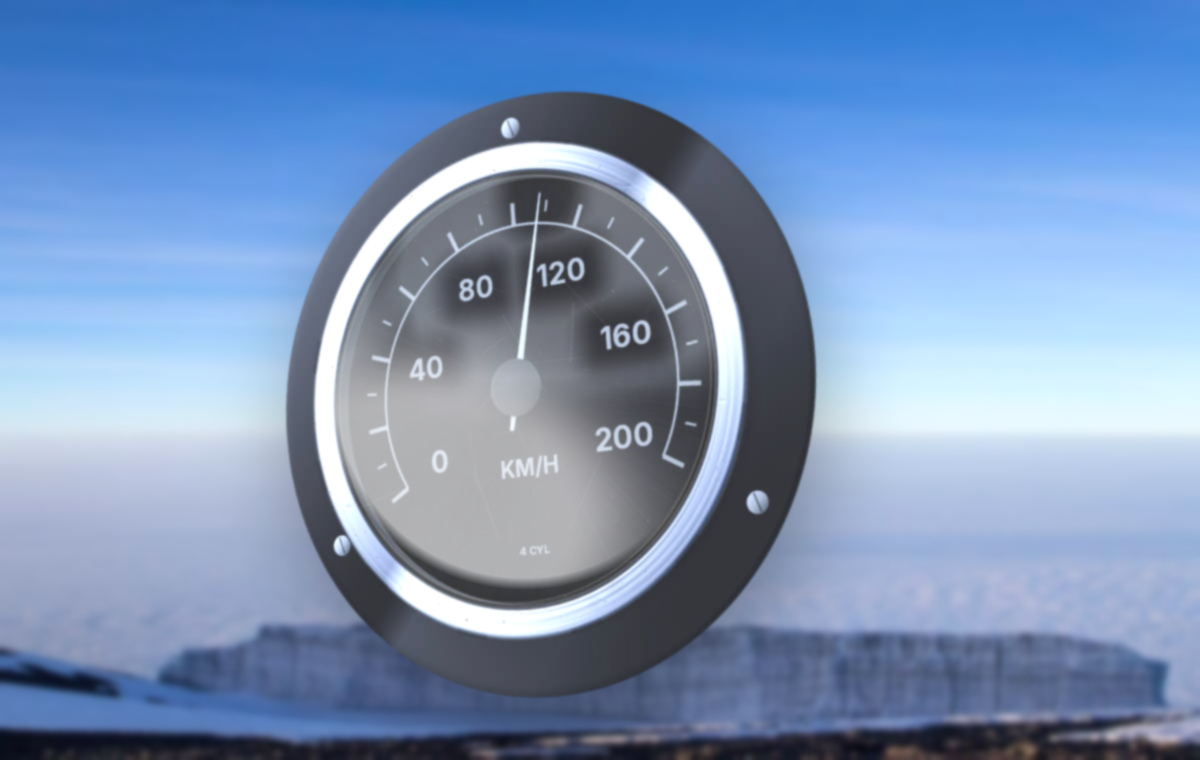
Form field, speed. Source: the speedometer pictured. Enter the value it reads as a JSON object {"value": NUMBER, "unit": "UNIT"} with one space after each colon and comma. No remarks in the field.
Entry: {"value": 110, "unit": "km/h"}
